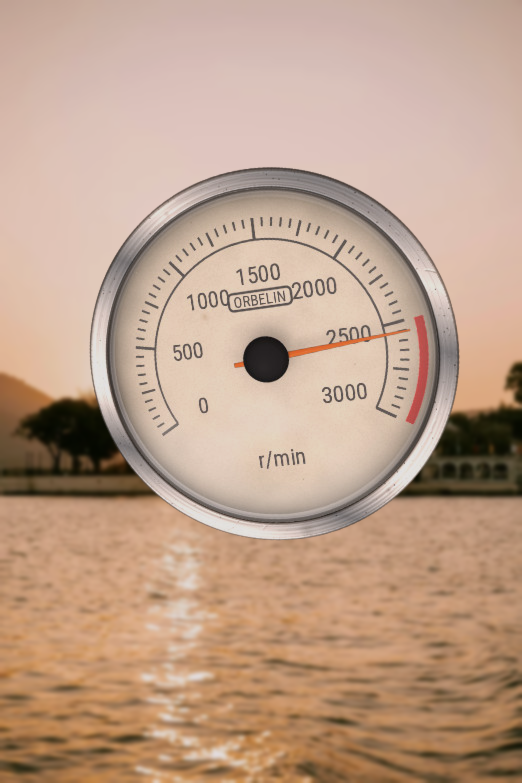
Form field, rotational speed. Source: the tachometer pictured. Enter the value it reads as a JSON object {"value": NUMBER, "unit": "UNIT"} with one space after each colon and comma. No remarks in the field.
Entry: {"value": 2550, "unit": "rpm"}
